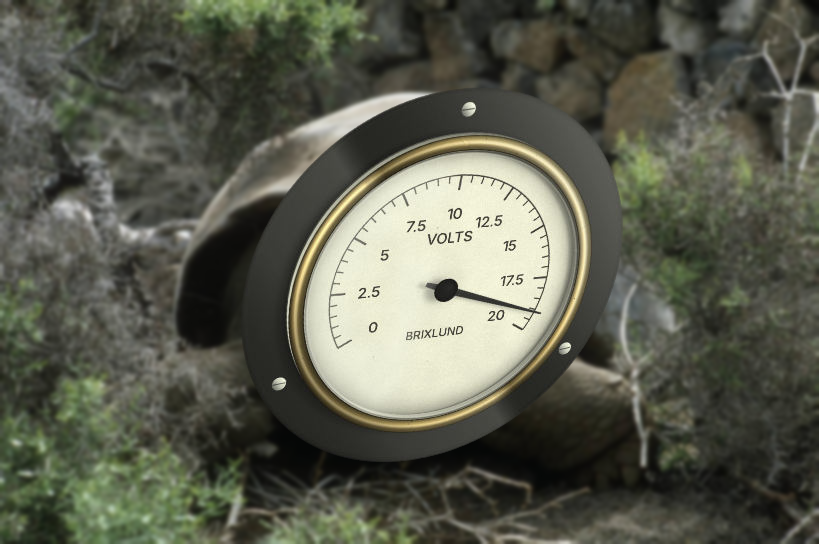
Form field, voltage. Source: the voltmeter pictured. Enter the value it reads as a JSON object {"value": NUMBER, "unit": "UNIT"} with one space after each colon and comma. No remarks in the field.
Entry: {"value": 19, "unit": "V"}
